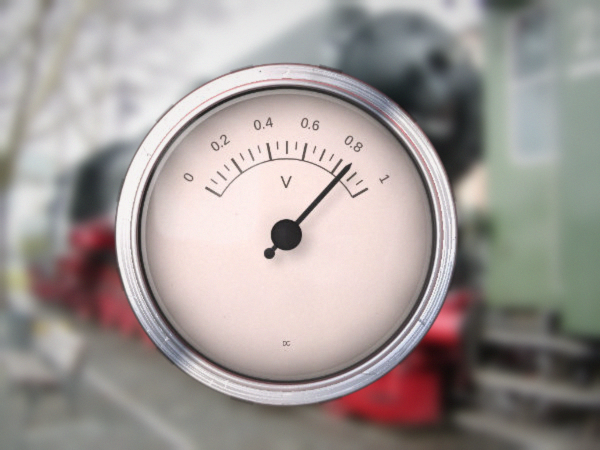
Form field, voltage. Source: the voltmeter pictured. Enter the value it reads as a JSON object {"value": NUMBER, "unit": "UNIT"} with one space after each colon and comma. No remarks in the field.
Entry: {"value": 0.85, "unit": "V"}
